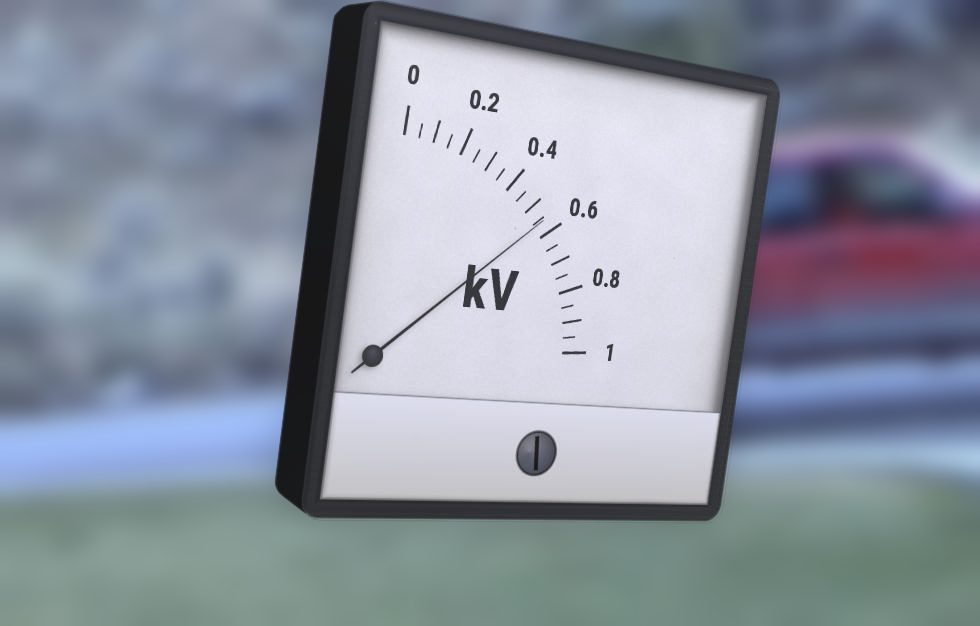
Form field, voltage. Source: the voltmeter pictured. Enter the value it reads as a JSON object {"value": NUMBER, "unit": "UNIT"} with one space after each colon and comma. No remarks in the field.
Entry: {"value": 0.55, "unit": "kV"}
